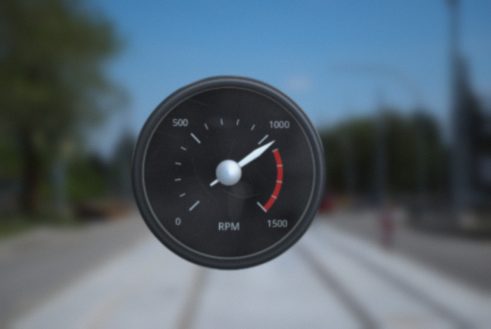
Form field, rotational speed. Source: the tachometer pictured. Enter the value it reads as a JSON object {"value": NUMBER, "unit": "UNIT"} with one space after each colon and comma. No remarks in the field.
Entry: {"value": 1050, "unit": "rpm"}
